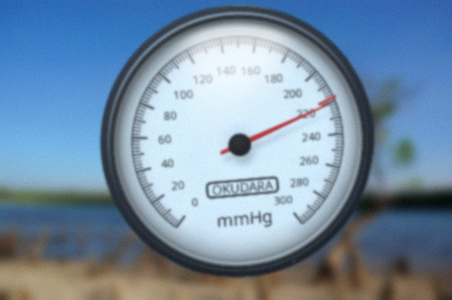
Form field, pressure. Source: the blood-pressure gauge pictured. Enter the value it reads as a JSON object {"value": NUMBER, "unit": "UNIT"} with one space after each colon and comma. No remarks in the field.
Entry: {"value": 220, "unit": "mmHg"}
